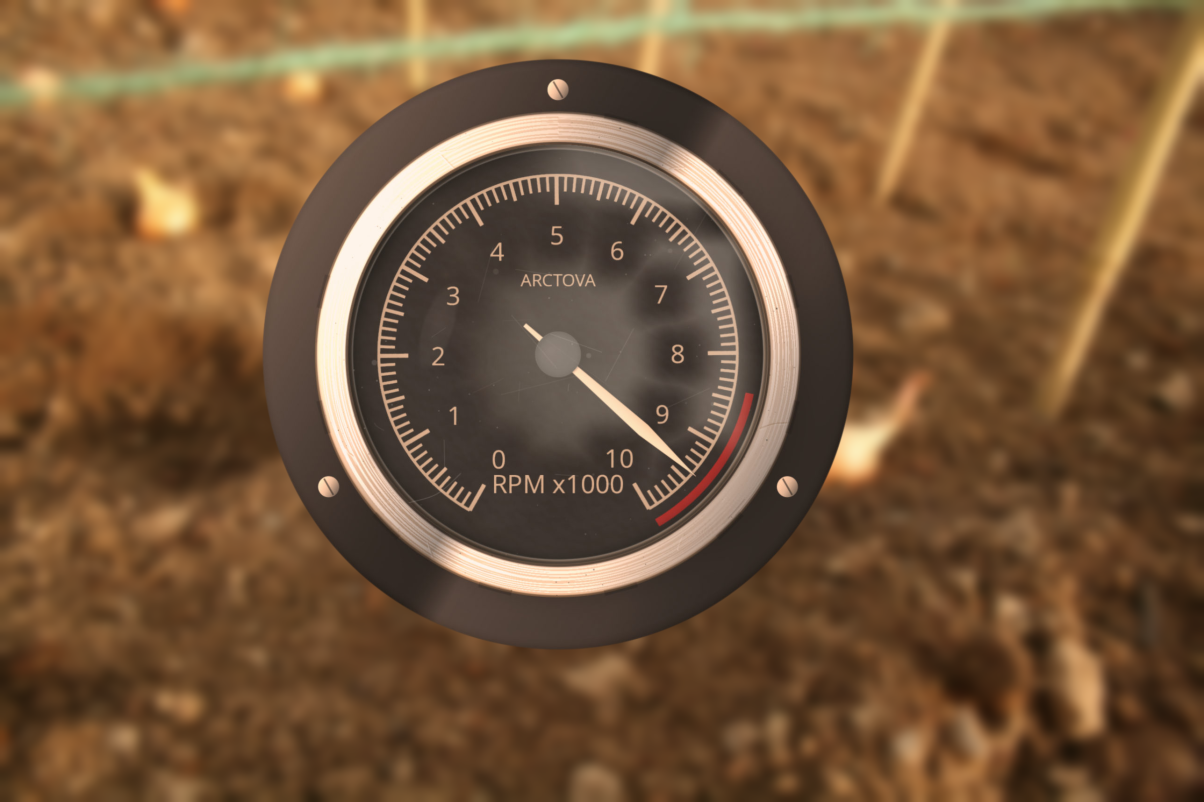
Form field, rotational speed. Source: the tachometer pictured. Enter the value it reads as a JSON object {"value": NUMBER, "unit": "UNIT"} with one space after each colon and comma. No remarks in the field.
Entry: {"value": 9400, "unit": "rpm"}
